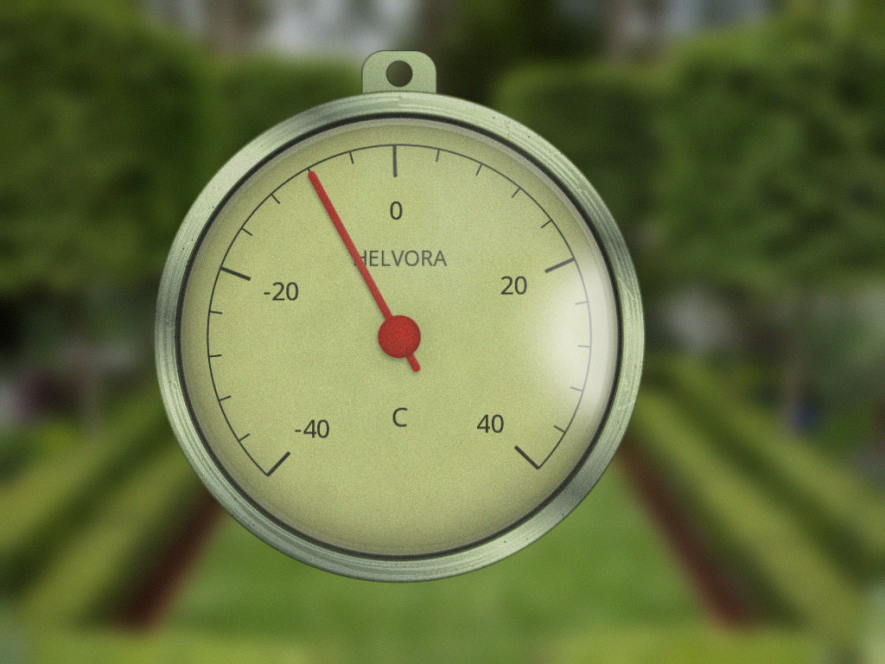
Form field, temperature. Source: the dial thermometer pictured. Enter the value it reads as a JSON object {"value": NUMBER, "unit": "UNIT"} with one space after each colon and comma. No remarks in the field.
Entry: {"value": -8, "unit": "°C"}
